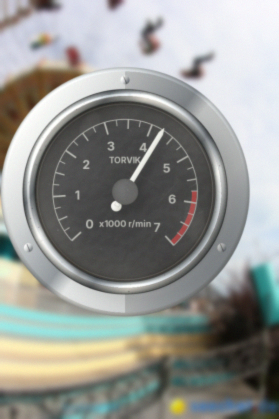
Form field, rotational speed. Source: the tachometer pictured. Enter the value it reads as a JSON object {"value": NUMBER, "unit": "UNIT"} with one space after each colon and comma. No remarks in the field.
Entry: {"value": 4250, "unit": "rpm"}
